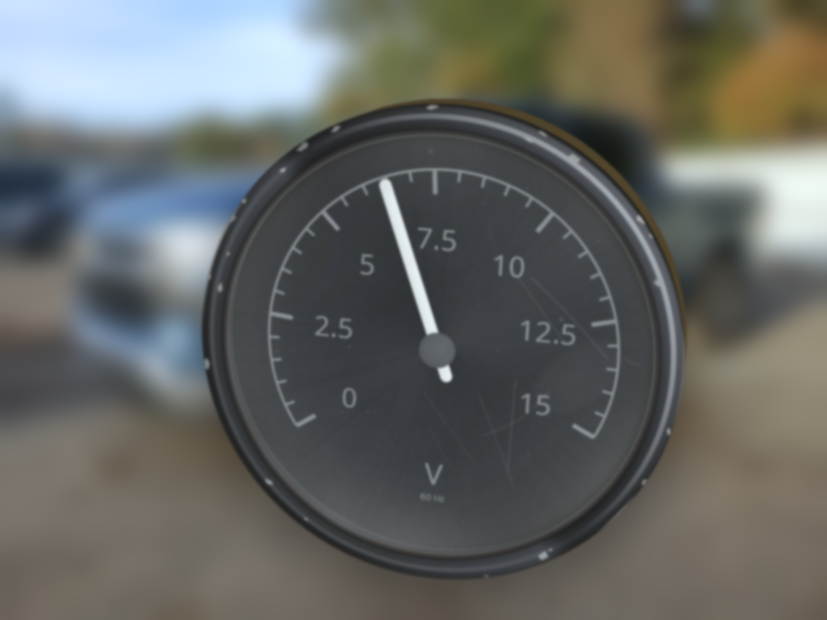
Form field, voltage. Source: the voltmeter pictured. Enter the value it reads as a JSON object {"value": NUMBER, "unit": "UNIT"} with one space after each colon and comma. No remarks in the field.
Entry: {"value": 6.5, "unit": "V"}
